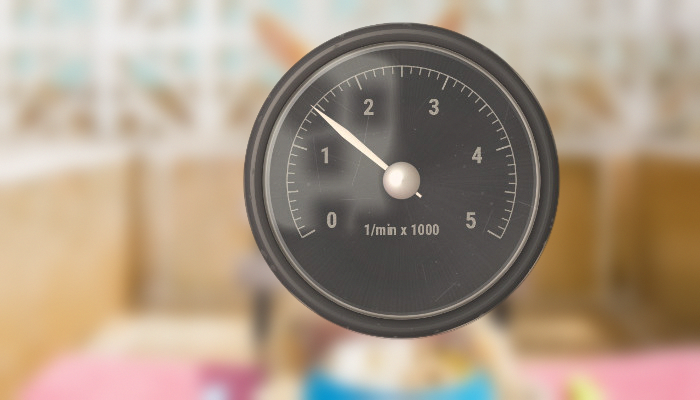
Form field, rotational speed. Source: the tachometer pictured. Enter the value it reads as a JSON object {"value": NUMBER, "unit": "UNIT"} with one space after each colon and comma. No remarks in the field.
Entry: {"value": 1450, "unit": "rpm"}
